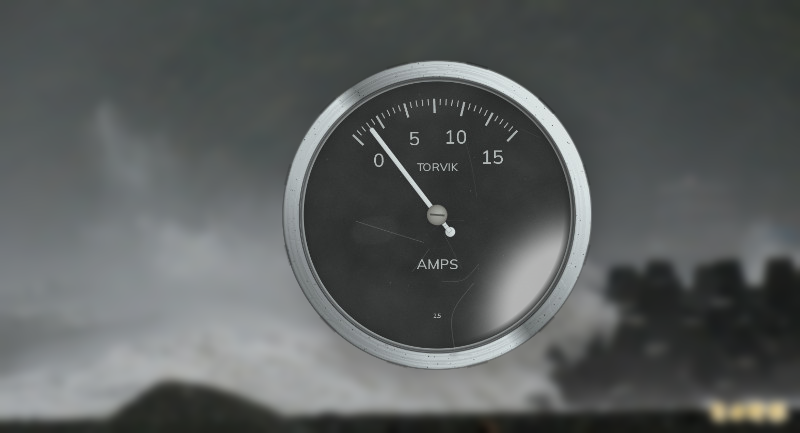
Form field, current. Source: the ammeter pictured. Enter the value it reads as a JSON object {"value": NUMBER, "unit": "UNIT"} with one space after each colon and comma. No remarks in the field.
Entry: {"value": 1.5, "unit": "A"}
